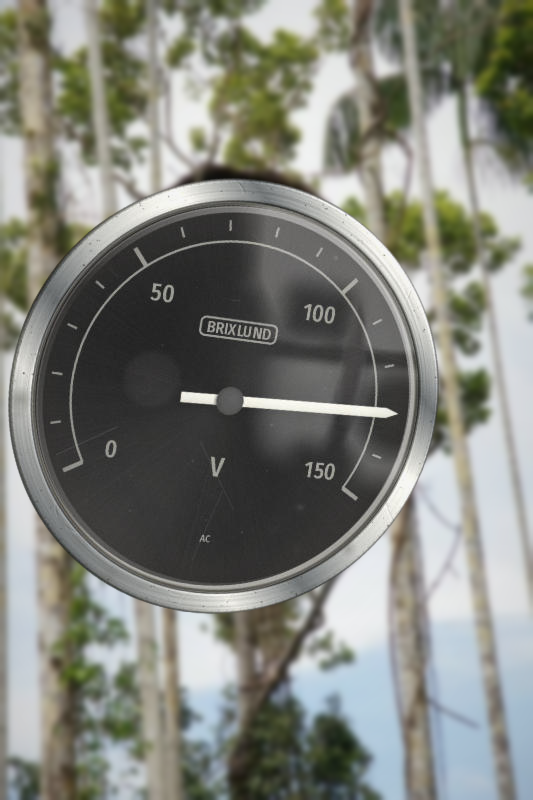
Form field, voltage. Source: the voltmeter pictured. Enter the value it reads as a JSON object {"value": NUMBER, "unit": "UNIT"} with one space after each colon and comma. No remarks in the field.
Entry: {"value": 130, "unit": "V"}
